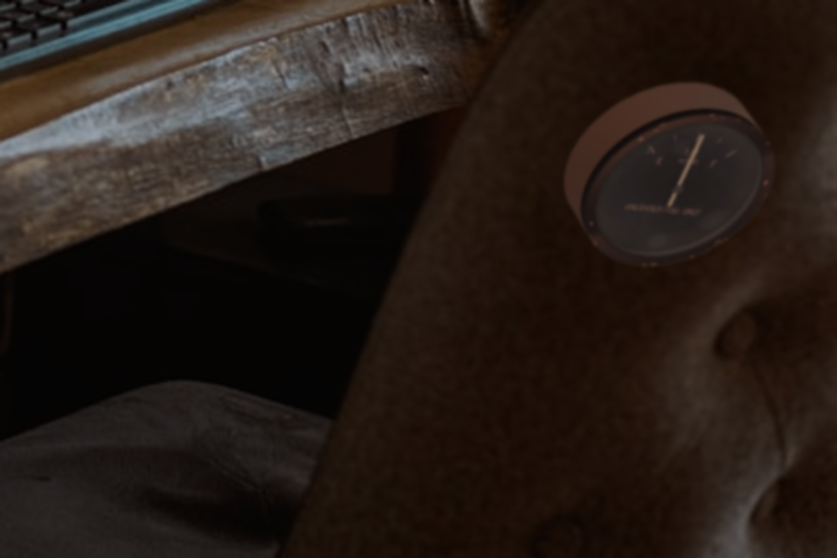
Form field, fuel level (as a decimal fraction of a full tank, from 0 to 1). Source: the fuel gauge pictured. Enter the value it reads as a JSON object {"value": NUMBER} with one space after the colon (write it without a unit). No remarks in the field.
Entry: {"value": 0.5}
